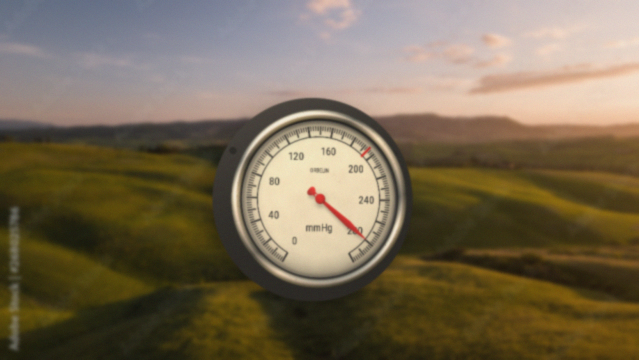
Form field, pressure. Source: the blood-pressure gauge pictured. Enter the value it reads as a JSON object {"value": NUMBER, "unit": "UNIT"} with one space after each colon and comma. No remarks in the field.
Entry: {"value": 280, "unit": "mmHg"}
